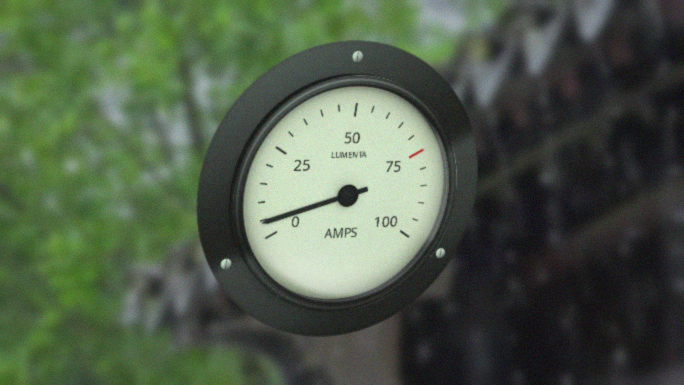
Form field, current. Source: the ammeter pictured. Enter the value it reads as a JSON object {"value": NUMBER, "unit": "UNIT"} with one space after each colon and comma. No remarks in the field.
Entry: {"value": 5, "unit": "A"}
